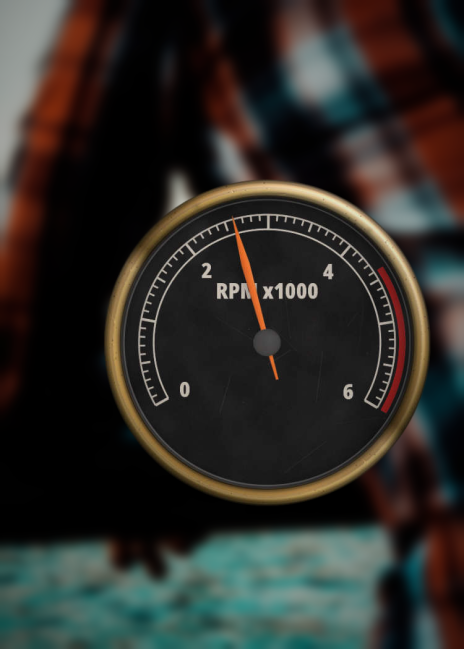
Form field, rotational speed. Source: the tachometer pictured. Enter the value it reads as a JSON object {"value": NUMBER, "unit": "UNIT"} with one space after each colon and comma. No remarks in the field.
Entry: {"value": 2600, "unit": "rpm"}
